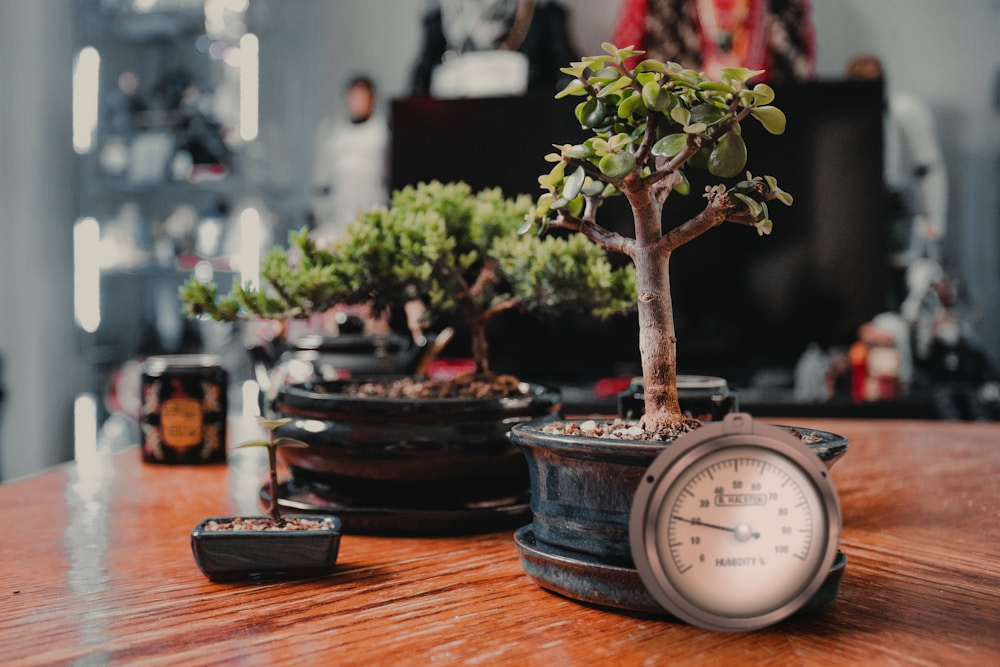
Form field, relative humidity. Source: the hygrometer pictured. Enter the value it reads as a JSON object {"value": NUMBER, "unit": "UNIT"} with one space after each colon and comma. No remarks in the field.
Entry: {"value": 20, "unit": "%"}
